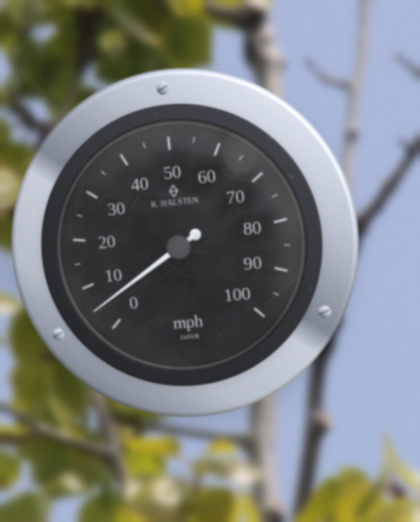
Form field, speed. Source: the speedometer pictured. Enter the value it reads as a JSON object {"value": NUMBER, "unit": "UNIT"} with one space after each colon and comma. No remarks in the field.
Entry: {"value": 5, "unit": "mph"}
